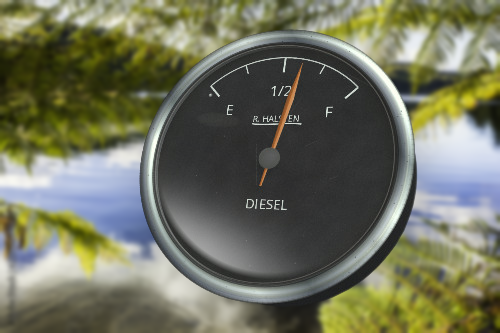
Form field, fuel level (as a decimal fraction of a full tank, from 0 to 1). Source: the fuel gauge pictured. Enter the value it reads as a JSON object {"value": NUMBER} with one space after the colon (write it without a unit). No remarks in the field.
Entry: {"value": 0.625}
